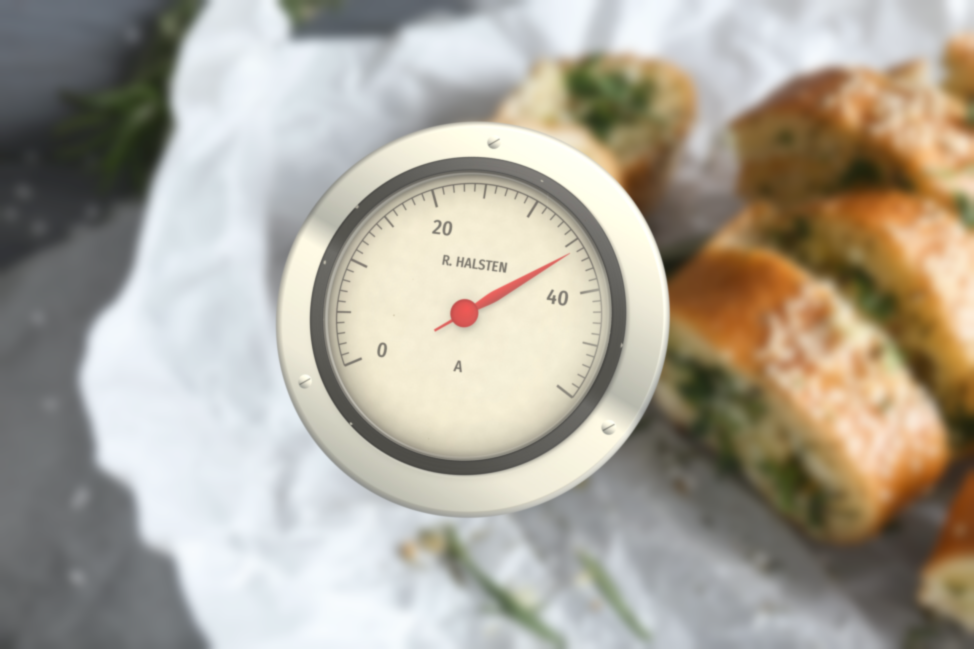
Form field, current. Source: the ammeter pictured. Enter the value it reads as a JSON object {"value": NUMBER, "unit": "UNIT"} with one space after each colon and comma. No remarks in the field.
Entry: {"value": 36, "unit": "A"}
